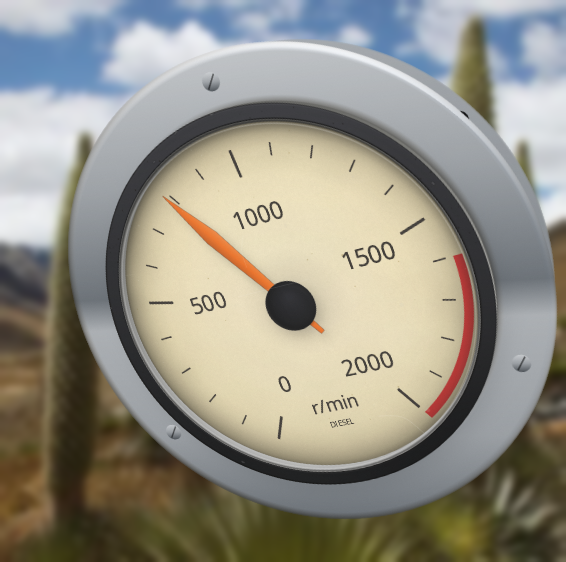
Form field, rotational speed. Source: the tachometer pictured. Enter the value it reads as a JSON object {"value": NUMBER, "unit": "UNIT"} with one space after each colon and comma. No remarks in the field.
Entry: {"value": 800, "unit": "rpm"}
